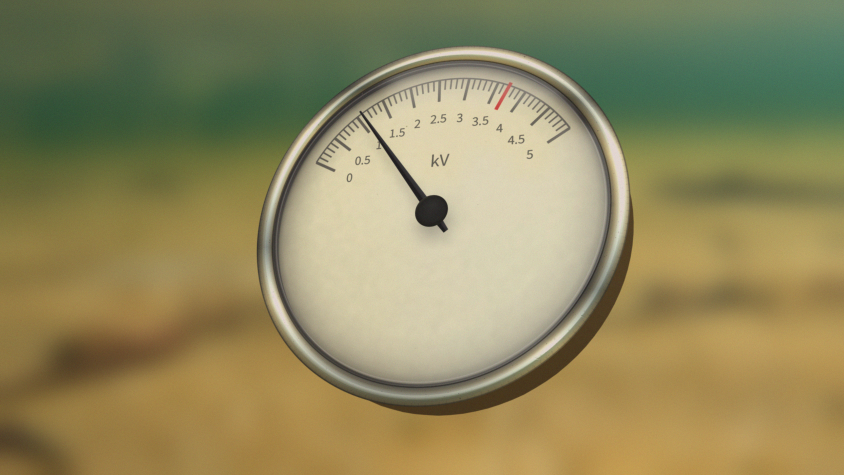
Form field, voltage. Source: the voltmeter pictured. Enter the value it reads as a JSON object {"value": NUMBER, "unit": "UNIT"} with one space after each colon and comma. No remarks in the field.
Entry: {"value": 1.1, "unit": "kV"}
